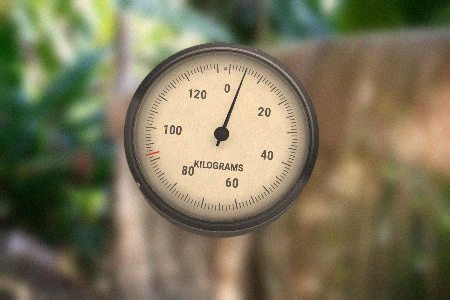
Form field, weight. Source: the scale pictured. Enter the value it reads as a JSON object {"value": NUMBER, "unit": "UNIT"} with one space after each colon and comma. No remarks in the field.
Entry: {"value": 5, "unit": "kg"}
